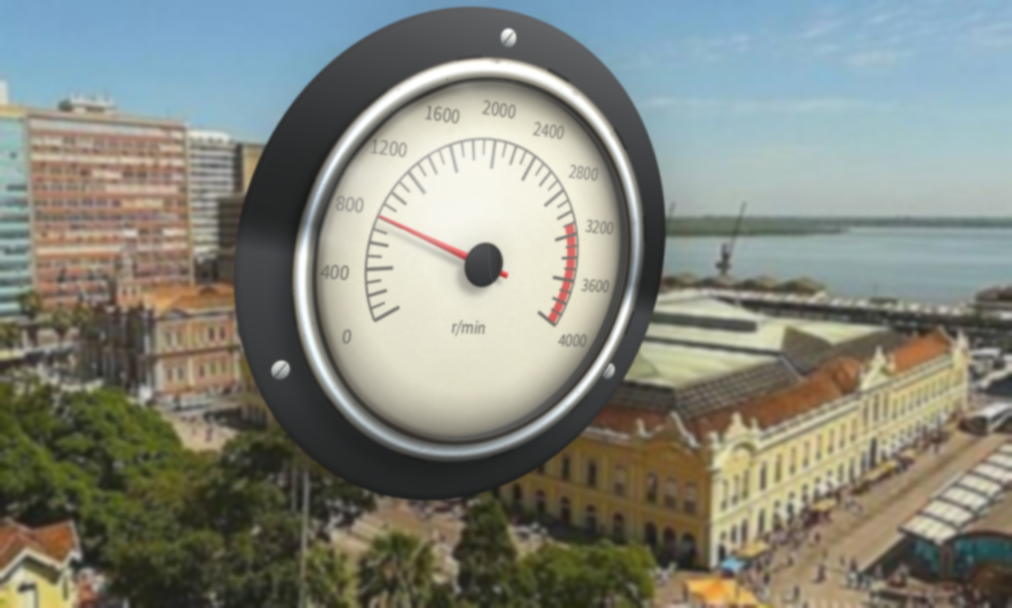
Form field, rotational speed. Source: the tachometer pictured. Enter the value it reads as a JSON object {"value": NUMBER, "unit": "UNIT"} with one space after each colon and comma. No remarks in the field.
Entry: {"value": 800, "unit": "rpm"}
